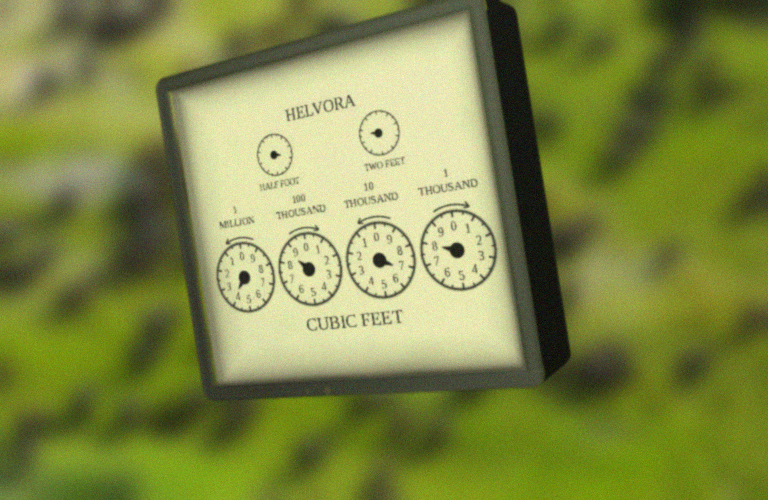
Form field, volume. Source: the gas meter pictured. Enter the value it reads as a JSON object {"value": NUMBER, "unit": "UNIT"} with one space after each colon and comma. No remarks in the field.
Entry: {"value": 386800, "unit": "ft³"}
